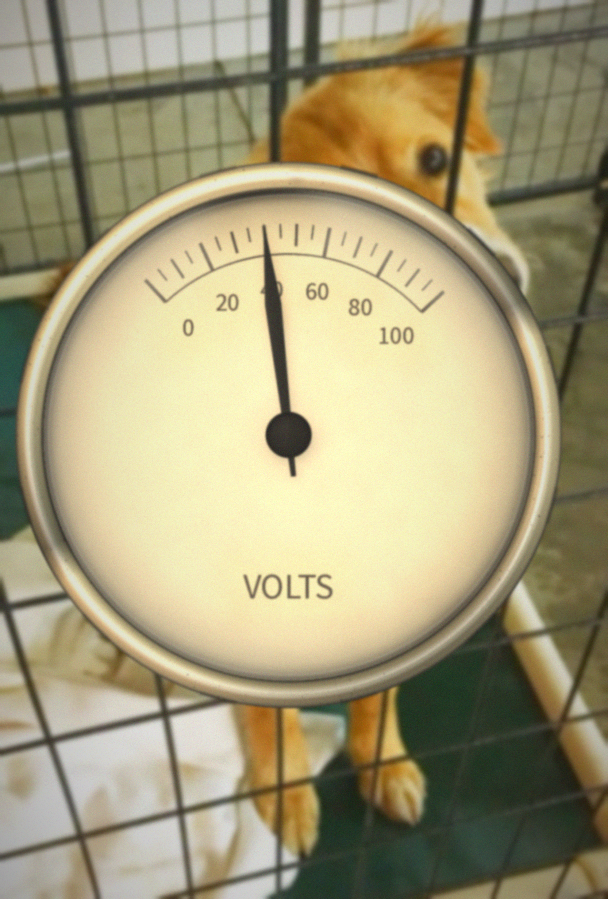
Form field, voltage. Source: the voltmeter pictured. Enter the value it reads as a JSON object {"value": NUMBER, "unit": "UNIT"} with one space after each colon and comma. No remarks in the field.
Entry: {"value": 40, "unit": "V"}
